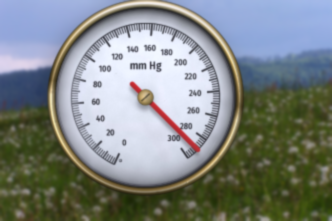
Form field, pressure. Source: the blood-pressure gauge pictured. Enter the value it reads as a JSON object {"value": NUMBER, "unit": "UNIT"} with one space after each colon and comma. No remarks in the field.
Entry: {"value": 290, "unit": "mmHg"}
